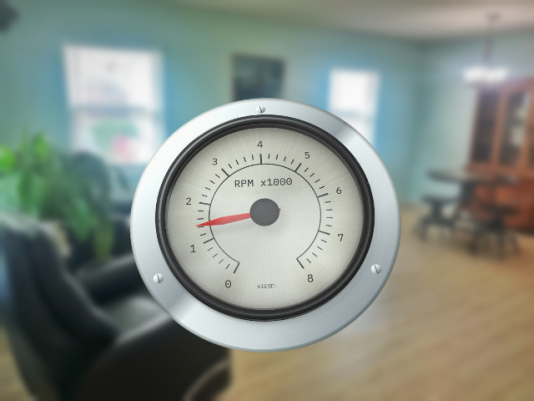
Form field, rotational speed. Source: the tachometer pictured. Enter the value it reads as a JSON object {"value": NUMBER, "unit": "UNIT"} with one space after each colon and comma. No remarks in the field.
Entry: {"value": 1400, "unit": "rpm"}
